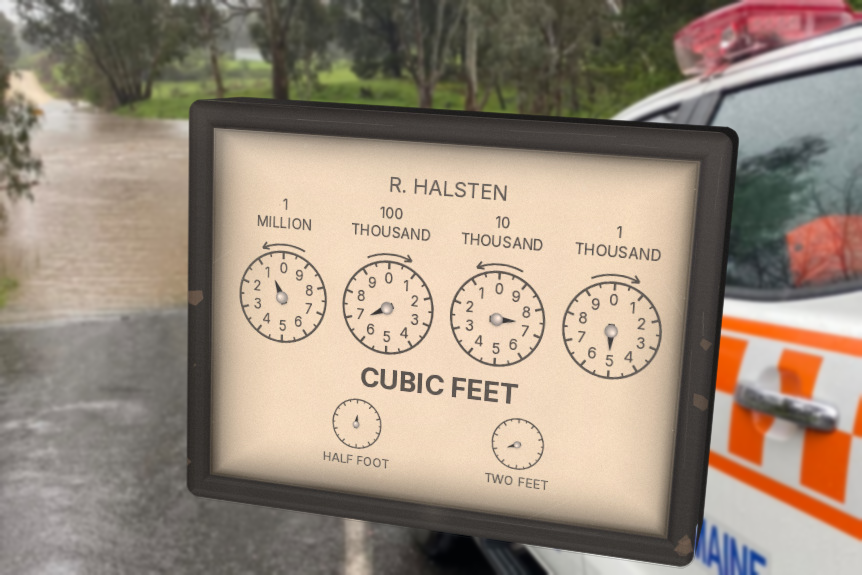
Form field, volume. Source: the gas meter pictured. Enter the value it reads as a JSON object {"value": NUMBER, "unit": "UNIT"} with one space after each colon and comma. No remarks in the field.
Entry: {"value": 67500, "unit": "ft³"}
